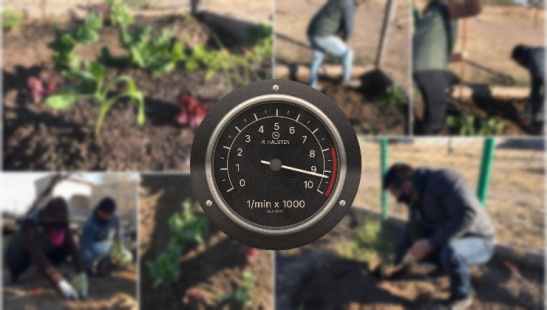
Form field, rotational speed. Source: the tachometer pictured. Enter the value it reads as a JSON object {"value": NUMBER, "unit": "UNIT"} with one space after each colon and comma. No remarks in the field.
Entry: {"value": 9250, "unit": "rpm"}
